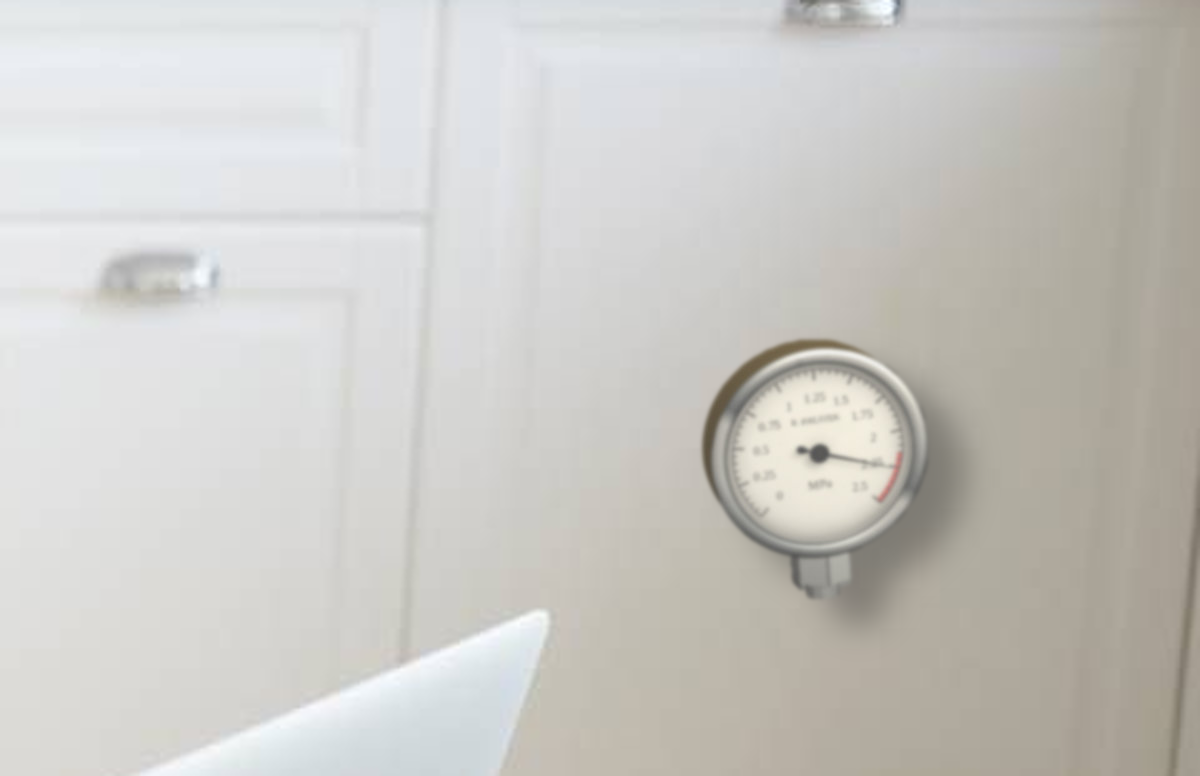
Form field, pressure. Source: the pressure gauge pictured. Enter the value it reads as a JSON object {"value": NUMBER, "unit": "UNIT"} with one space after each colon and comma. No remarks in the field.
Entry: {"value": 2.25, "unit": "MPa"}
